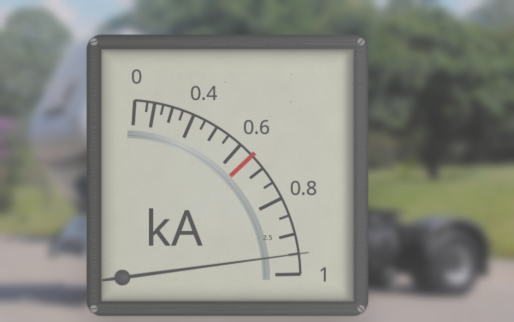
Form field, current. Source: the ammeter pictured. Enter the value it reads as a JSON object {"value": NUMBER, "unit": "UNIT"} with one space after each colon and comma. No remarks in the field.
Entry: {"value": 0.95, "unit": "kA"}
